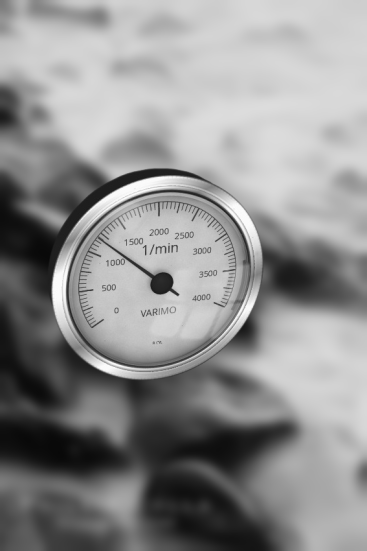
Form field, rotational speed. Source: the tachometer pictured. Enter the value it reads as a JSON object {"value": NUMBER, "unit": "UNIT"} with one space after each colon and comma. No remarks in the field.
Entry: {"value": 1200, "unit": "rpm"}
